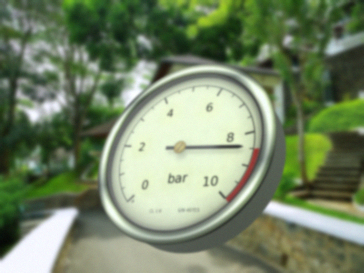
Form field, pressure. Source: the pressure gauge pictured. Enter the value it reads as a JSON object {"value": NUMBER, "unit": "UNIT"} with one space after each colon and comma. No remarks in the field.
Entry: {"value": 8.5, "unit": "bar"}
